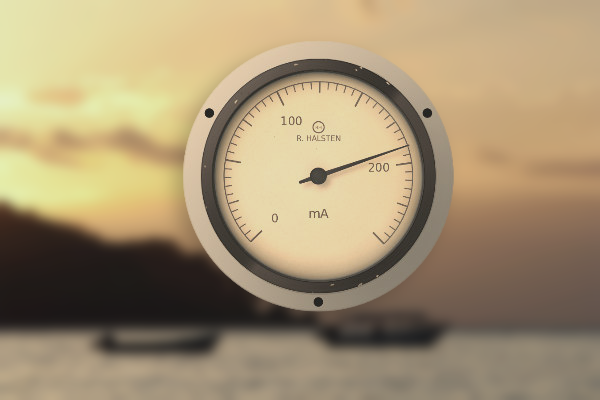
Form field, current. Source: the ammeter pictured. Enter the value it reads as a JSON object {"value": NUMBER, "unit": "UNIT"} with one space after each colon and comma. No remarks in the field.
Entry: {"value": 190, "unit": "mA"}
